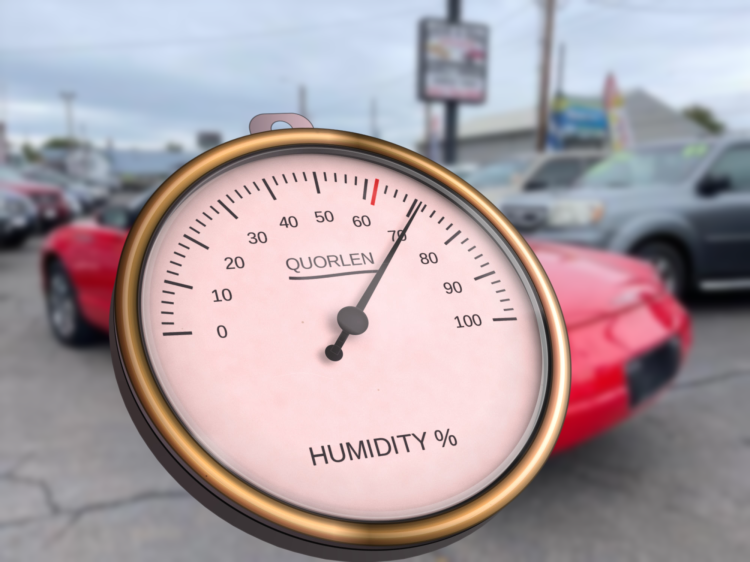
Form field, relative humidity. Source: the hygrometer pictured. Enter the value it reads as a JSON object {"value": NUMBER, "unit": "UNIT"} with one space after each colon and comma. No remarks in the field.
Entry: {"value": 71, "unit": "%"}
